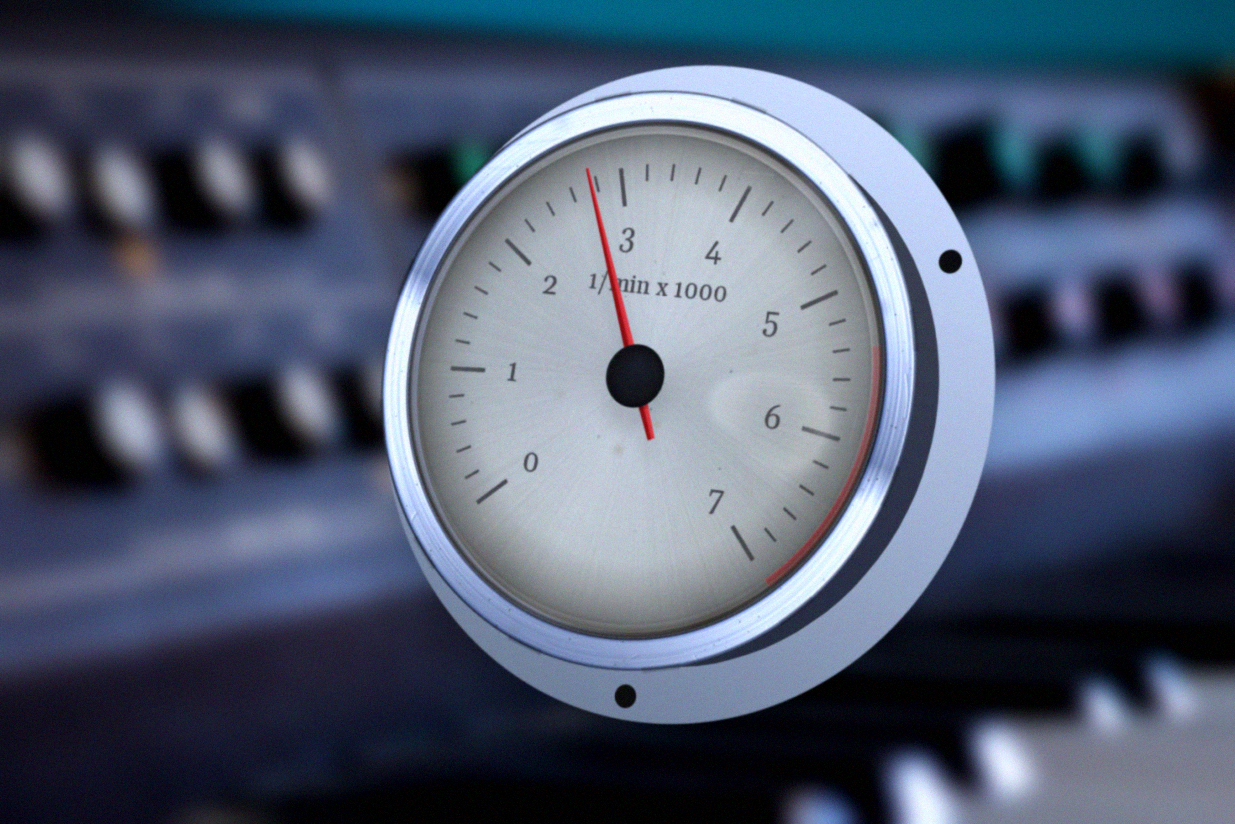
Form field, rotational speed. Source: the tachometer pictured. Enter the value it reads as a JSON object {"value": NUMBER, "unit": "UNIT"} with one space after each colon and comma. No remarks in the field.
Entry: {"value": 2800, "unit": "rpm"}
